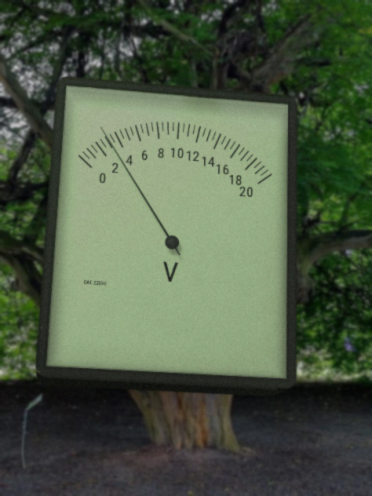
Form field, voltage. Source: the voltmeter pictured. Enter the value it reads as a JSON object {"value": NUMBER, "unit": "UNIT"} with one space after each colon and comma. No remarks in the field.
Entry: {"value": 3, "unit": "V"}
